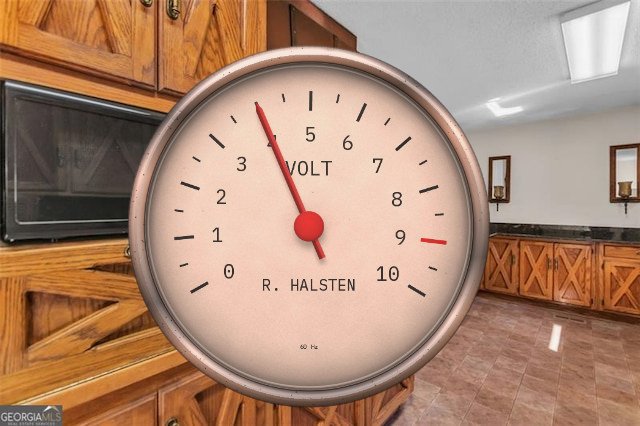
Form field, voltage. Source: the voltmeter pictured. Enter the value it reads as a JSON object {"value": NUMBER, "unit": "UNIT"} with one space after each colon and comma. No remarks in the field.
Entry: {"value": 4, "unit": "V"}
